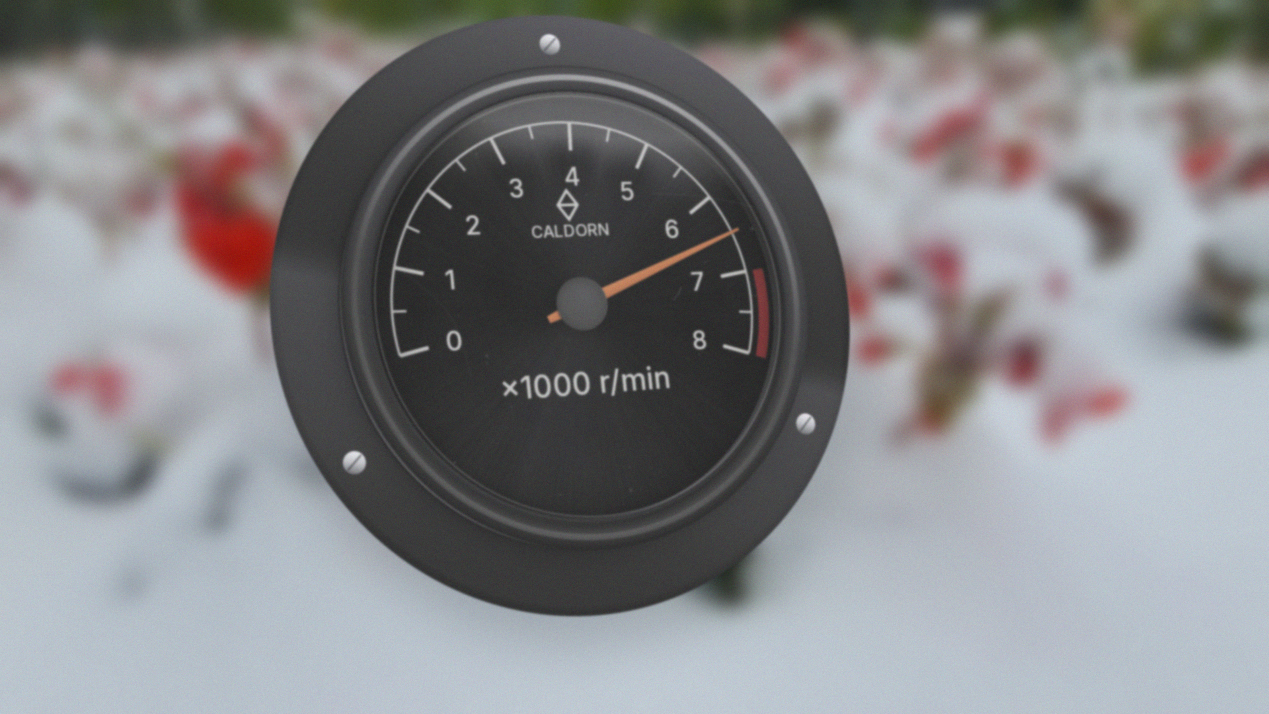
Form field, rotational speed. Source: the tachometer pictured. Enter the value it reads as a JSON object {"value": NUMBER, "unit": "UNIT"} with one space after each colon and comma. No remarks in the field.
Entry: {"value": 6500, "unit": "rpm"}
